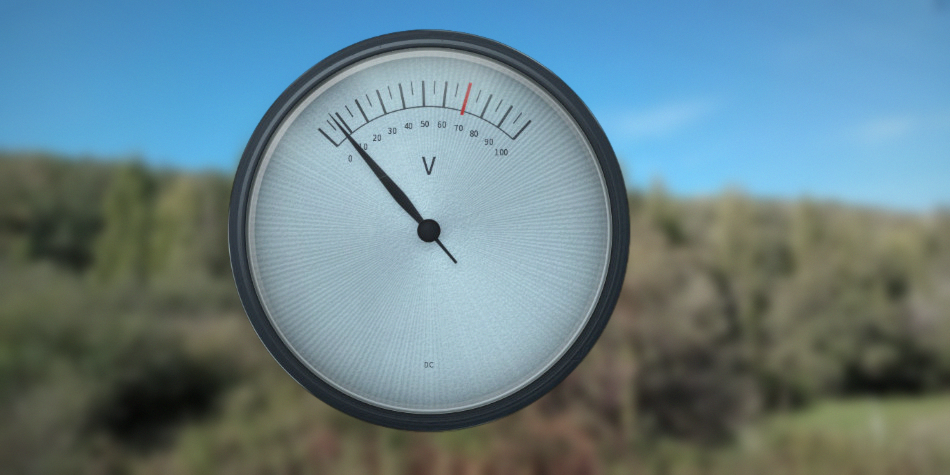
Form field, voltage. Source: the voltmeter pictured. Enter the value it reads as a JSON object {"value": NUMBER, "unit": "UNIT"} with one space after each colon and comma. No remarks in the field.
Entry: {"value": 7.5, "unit": "V"}
